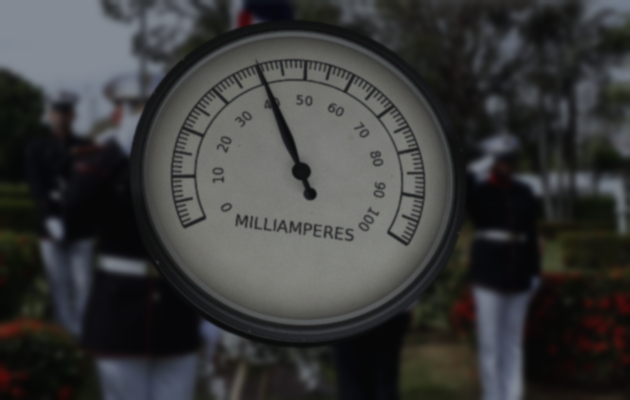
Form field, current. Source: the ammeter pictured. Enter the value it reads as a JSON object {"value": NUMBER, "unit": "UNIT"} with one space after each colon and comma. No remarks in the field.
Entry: {"value": 40, "unit": "mA"}
